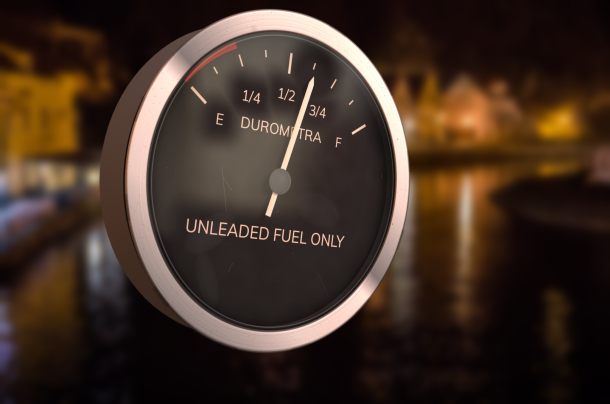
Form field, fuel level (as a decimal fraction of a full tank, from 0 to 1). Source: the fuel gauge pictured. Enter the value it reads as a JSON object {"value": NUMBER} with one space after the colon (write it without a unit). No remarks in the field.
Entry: {"value": 0.625}
